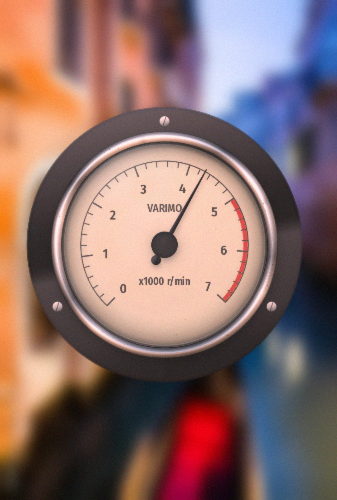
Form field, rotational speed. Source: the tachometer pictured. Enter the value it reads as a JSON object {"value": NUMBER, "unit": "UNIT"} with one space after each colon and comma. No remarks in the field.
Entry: {"value": 4300, "unit": "rpm"}
